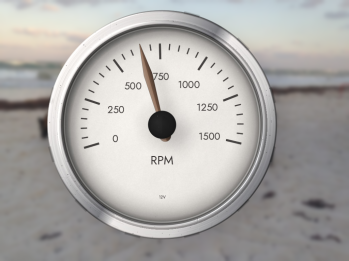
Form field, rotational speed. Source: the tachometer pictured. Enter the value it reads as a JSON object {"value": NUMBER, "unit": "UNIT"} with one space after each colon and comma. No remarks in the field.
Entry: {"value": 650, "unit": "rpm"}
